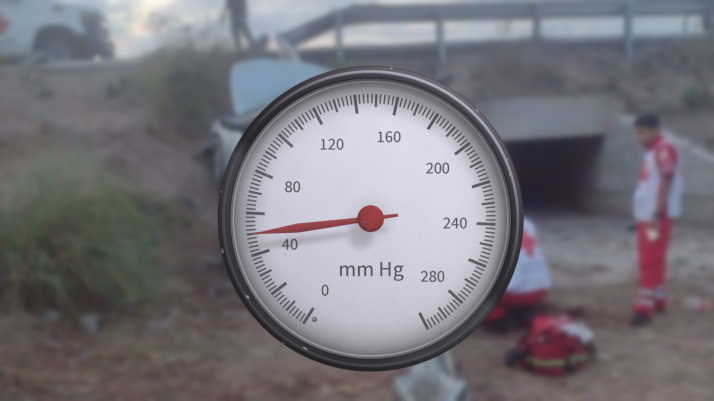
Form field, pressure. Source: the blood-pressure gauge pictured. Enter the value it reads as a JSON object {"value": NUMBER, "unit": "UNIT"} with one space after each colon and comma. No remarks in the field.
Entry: {"value": 50, "unit": "mmHg"}
